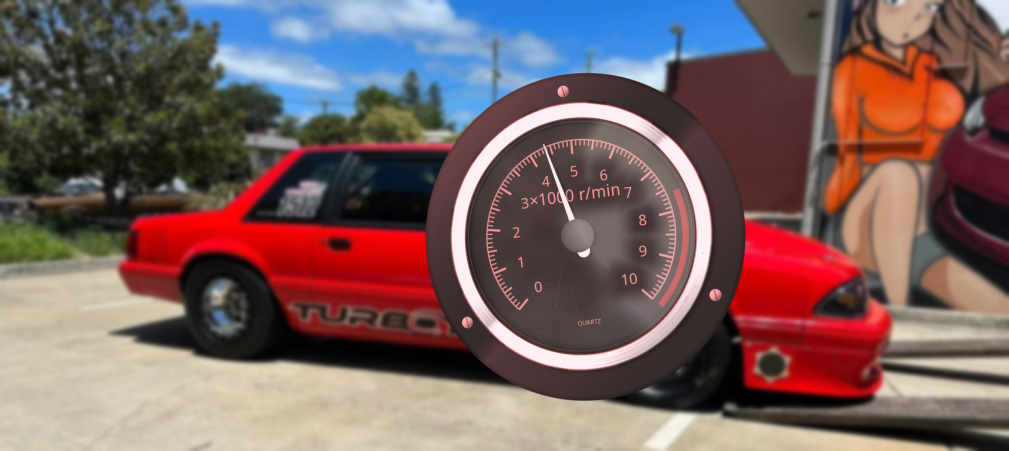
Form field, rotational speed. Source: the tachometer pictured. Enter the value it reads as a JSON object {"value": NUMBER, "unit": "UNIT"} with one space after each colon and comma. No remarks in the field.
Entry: {"value": 4400, "unit": "rpm"}
